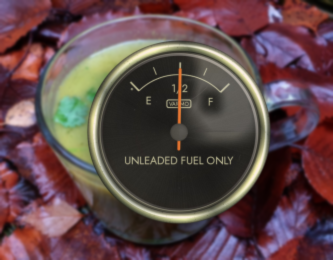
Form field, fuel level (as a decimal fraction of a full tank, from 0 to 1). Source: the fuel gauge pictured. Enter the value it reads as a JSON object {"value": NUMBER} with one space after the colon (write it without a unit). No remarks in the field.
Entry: {"value": 0.5}
